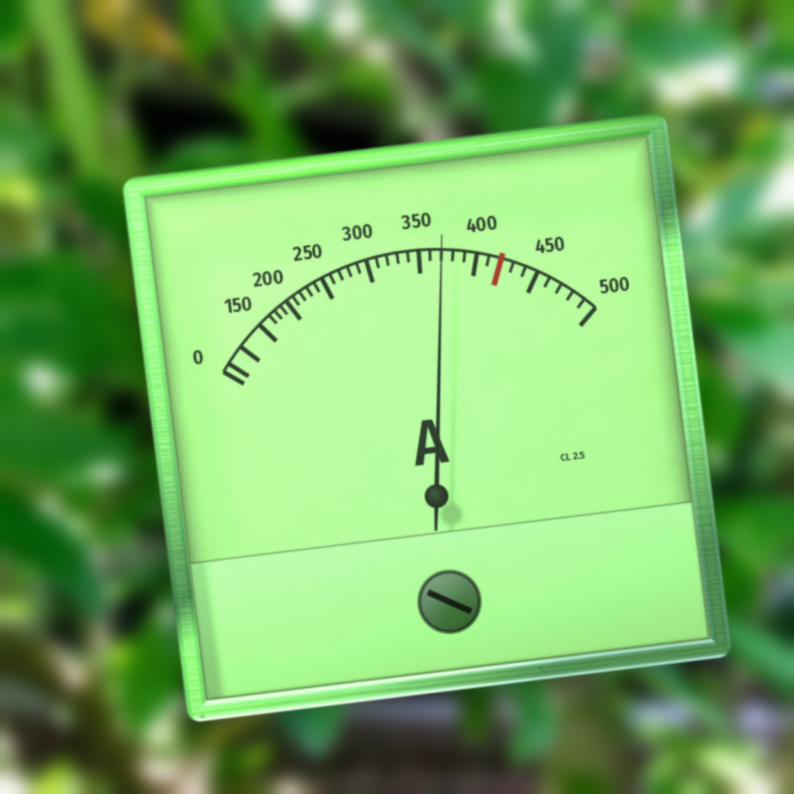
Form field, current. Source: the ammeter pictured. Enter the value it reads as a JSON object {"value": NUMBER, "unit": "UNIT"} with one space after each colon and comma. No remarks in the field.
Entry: {"value": 370, "unit": "A"}
